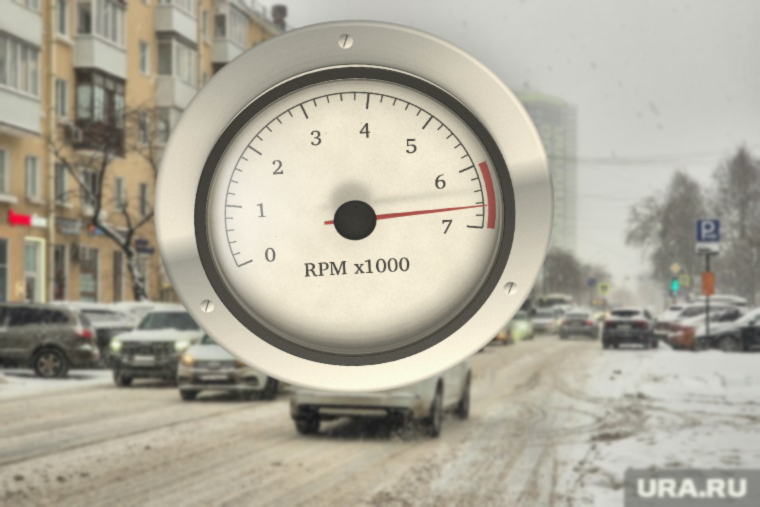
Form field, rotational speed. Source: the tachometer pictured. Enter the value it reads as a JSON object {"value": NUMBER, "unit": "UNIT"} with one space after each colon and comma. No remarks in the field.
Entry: {"value": 6600, "unit": "rpm"}
